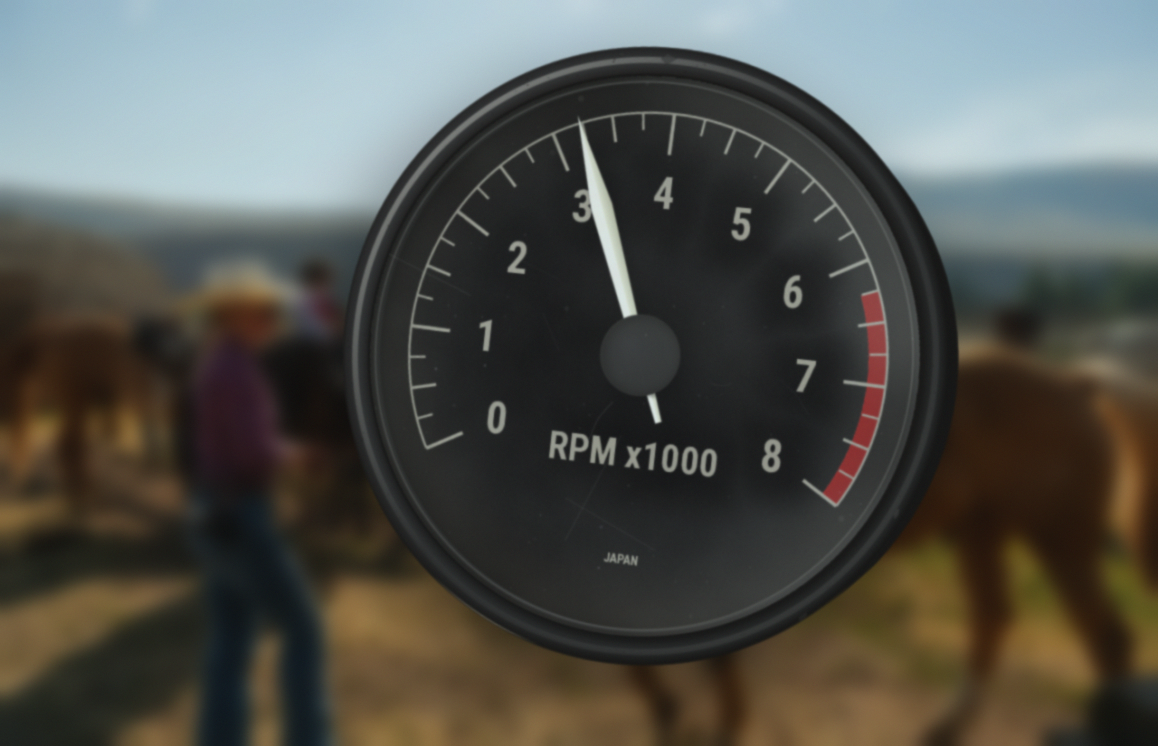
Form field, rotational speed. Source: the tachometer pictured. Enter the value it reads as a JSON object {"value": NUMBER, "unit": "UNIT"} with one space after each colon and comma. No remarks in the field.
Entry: {"value": 3250, "unit": "rpm"}
